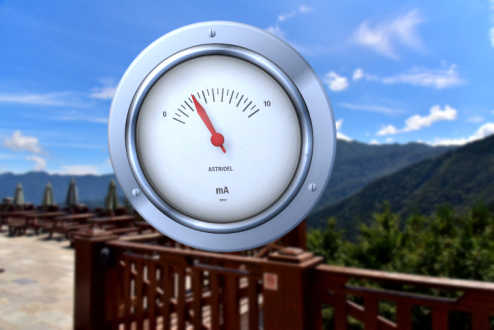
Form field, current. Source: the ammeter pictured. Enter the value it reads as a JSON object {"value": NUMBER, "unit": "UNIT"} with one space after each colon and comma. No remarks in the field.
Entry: {"value": 3, "unit": "mA"}
